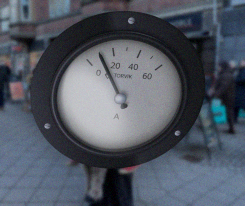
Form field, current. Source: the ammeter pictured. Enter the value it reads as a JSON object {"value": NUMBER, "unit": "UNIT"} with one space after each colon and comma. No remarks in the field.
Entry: {"value": 10, "unit": "A"}
